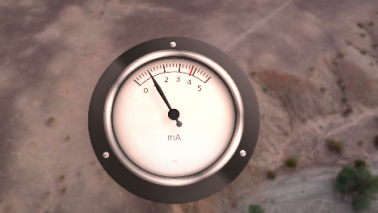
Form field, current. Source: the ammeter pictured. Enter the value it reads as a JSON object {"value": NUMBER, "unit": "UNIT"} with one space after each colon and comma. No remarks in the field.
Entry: {"value": 1, "unit": "mA"}
